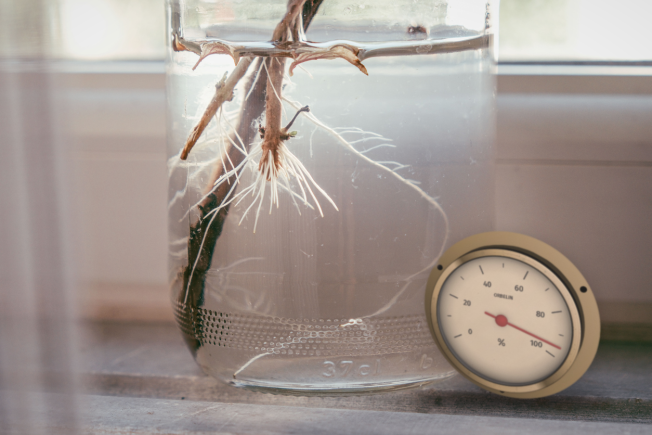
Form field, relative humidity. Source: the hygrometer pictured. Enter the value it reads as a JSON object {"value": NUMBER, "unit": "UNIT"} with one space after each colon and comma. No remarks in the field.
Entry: {"value": 95, "unit": "%"}
